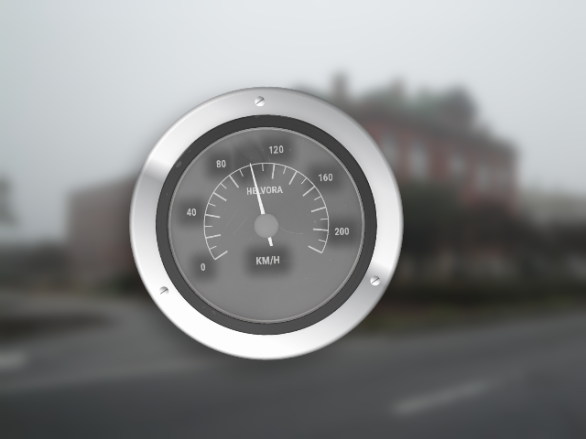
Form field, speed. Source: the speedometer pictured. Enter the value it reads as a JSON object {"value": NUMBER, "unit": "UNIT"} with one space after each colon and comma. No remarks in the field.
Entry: {"value": 100, "unit": "km/h"}
